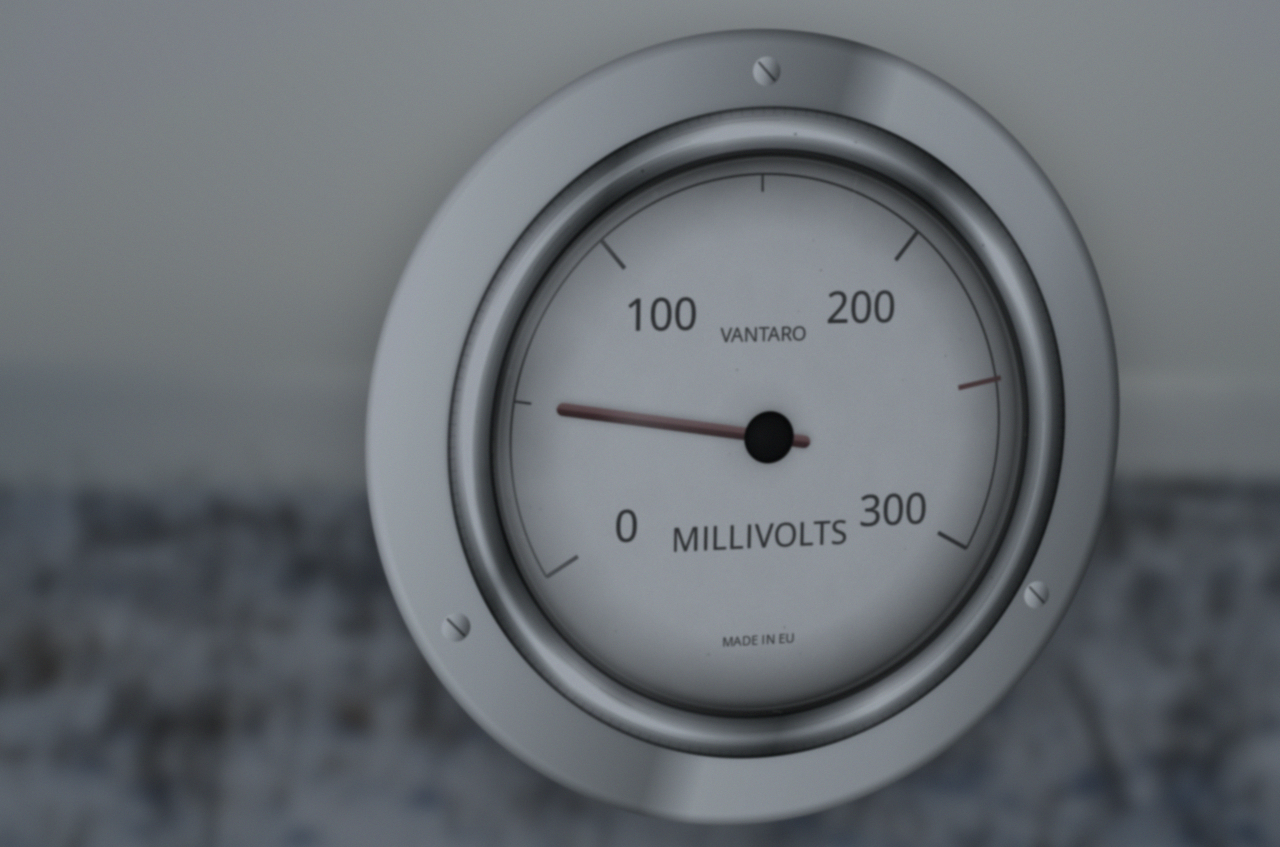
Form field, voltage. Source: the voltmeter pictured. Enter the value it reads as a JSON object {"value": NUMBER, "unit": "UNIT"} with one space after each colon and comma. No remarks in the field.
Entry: {"value": 50, "unit": "mV"}
